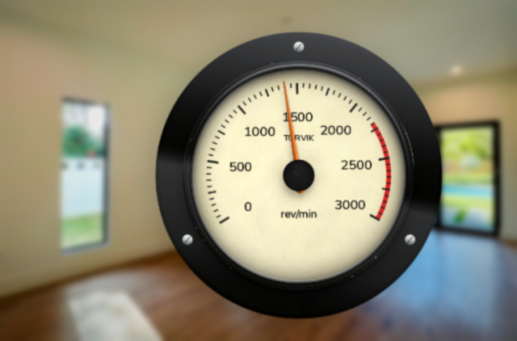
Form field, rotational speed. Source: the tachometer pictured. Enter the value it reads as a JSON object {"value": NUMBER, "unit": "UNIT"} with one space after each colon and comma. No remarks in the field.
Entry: {"value": 1400, "unit": "rpm"}
